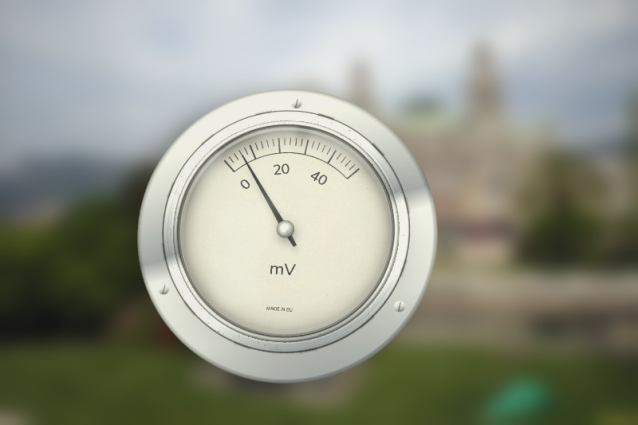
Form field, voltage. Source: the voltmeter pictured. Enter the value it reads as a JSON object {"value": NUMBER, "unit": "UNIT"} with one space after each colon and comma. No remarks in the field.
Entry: {"value": 6, "unit": "mV"}
